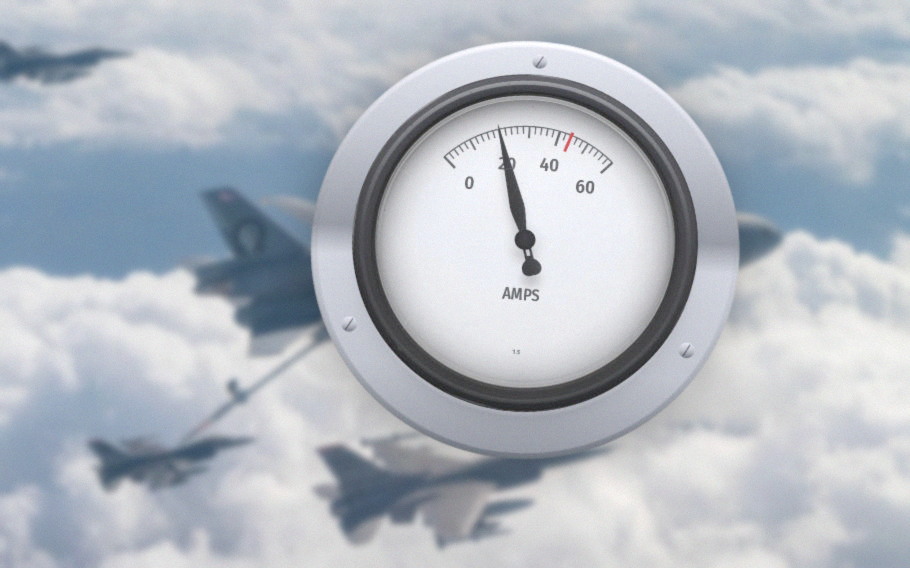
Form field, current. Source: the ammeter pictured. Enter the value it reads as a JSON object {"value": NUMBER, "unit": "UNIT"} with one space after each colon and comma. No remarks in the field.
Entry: {"value": 20, "unit": "A"}
